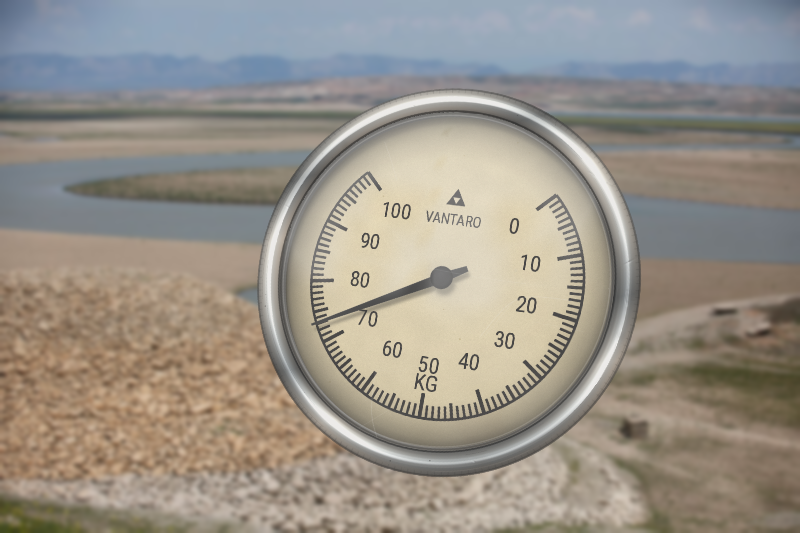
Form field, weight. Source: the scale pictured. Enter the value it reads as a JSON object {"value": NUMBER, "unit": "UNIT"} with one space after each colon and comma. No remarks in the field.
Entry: {"value": 73, "unit": "kg"}
